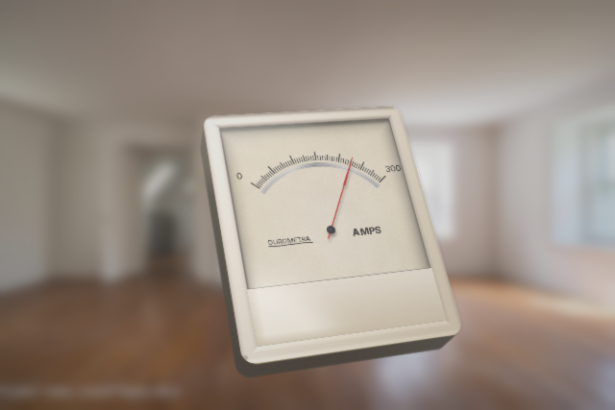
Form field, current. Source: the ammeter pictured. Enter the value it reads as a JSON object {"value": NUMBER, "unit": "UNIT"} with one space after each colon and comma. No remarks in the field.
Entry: {"value": 225, "unit": "A"}
